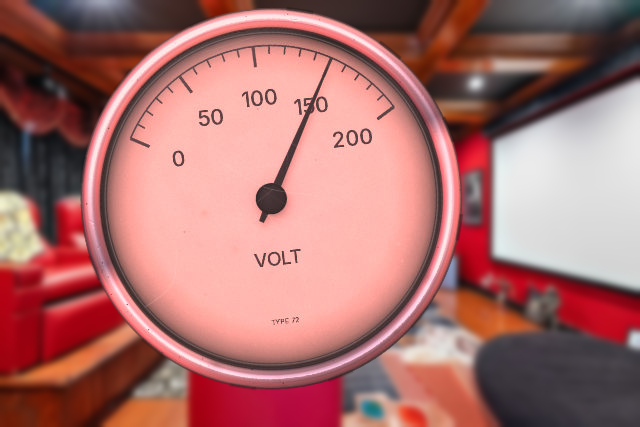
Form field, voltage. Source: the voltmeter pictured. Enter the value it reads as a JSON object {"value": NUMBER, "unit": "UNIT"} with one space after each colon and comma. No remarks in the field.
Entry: {"value": 150, "unit": "V"}
